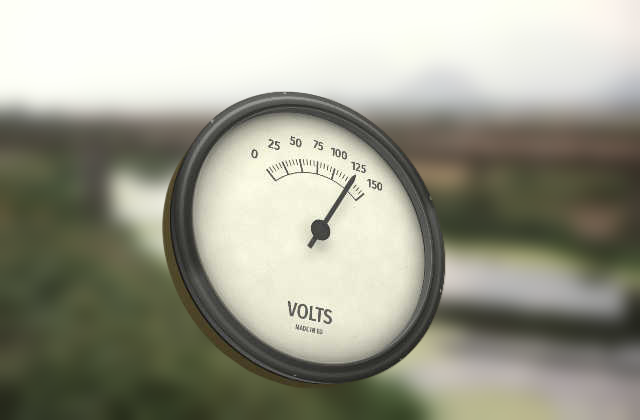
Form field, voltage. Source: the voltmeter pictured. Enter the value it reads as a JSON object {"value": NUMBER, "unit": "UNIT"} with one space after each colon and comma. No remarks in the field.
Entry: {"value": 125, "unit": "V"}
